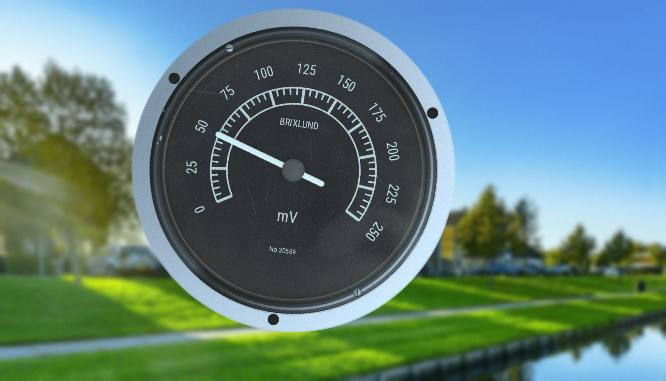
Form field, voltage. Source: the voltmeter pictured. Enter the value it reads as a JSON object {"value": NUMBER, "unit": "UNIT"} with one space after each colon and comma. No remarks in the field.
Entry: {"value": 50, "unit": "mV"}
